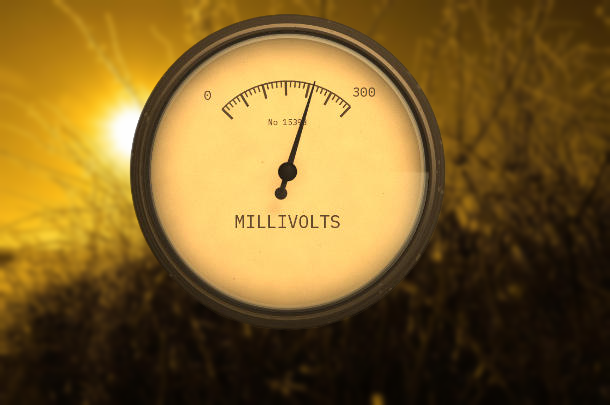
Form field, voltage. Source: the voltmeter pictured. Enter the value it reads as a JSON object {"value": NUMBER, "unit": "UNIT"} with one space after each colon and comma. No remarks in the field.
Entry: {"value": 210, "unit": "mV"}
